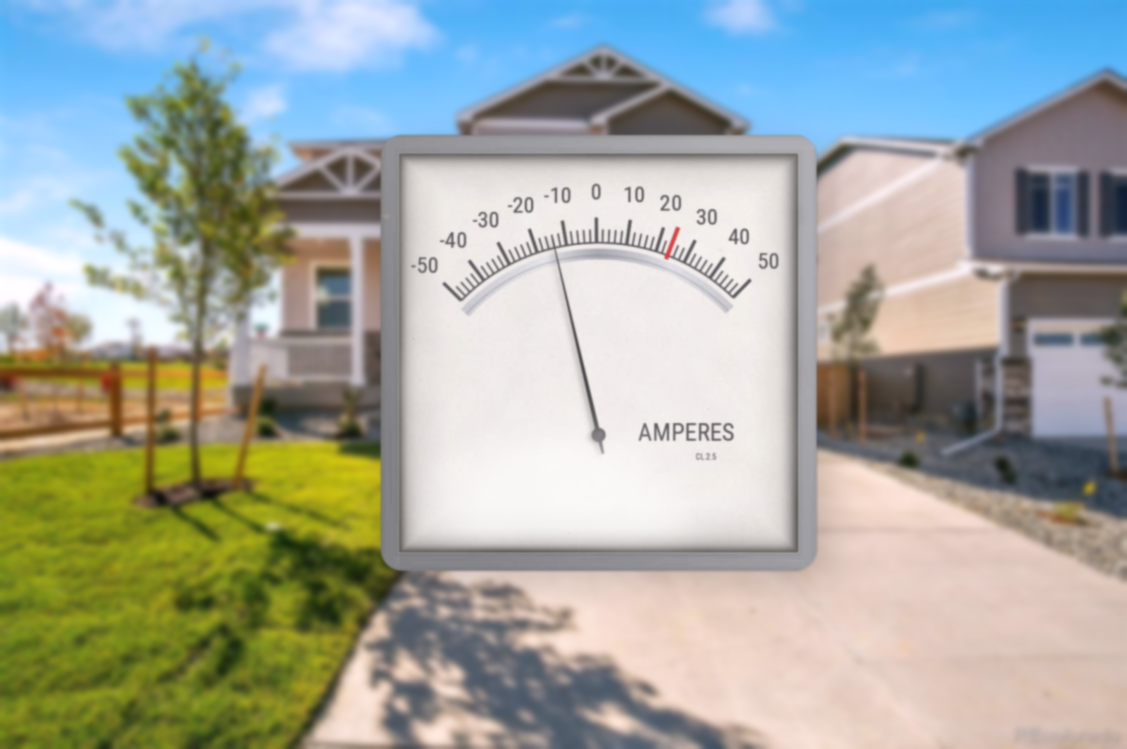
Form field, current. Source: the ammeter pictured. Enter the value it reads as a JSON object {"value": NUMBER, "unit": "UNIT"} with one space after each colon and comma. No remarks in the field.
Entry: {"value": -14, "unit": "A"}
